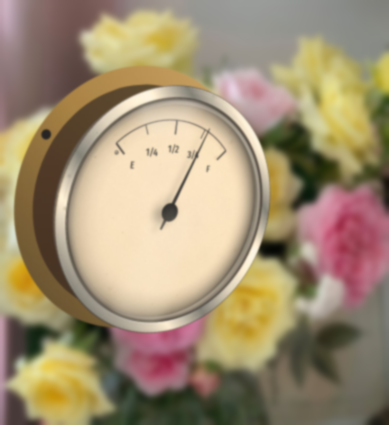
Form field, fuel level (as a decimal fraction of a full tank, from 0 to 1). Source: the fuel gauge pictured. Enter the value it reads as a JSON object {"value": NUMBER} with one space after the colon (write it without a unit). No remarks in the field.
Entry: {"value": 0.75}
